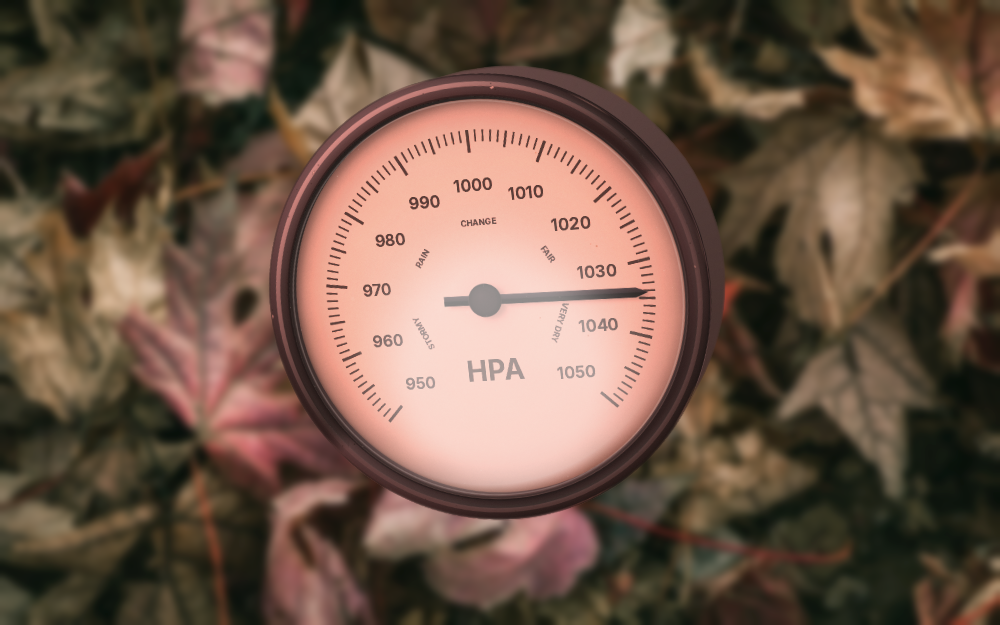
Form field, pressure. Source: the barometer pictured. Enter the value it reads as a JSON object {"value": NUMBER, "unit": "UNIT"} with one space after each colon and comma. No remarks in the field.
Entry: {"value": 1034, "unit": "hPa"}
